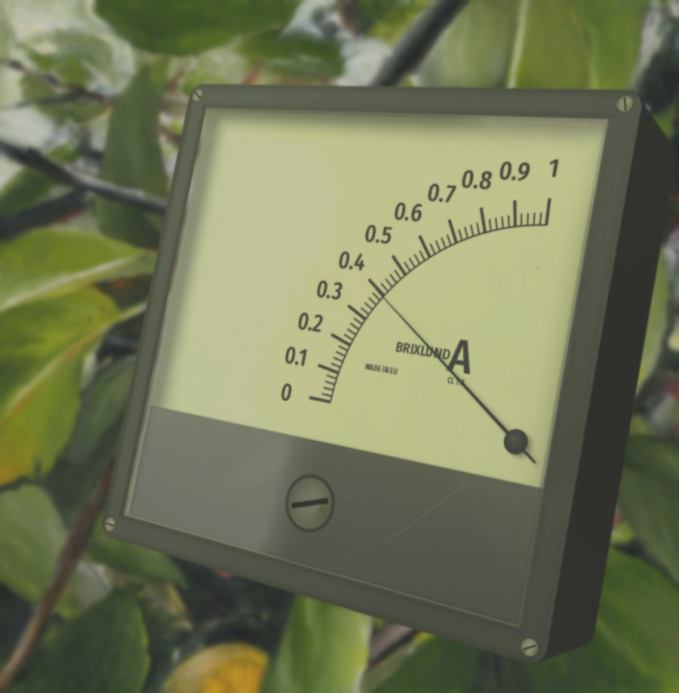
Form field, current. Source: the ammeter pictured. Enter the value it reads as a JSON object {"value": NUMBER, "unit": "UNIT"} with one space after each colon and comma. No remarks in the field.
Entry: {"value": 0.4, "unit": "A"}
